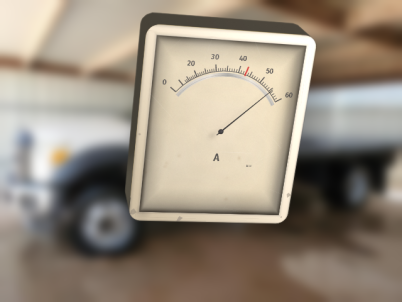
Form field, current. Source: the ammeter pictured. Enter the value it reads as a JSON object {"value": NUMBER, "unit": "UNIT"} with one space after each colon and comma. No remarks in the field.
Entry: {"value": 55, "unit": "A"}
